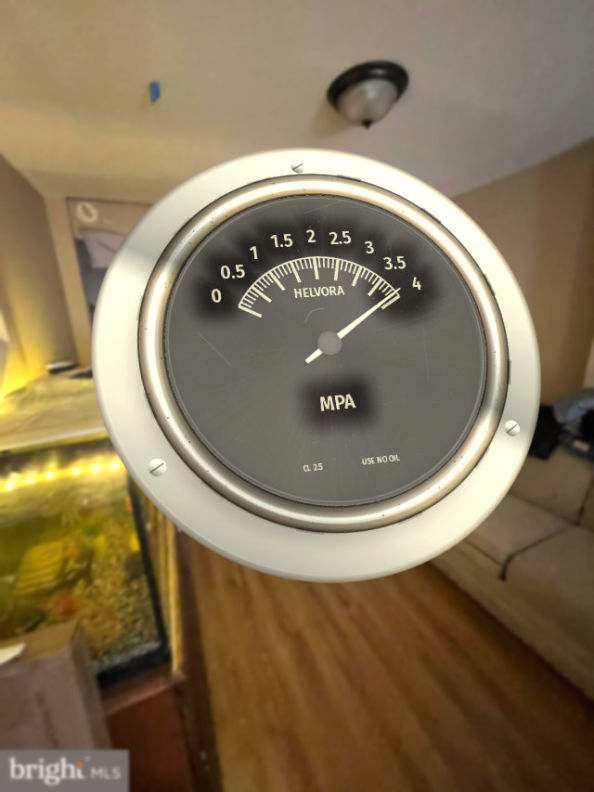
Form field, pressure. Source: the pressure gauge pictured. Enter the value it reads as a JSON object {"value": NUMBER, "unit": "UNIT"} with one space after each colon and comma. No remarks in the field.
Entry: {"value": 3.9, "unit": "MPa"}
